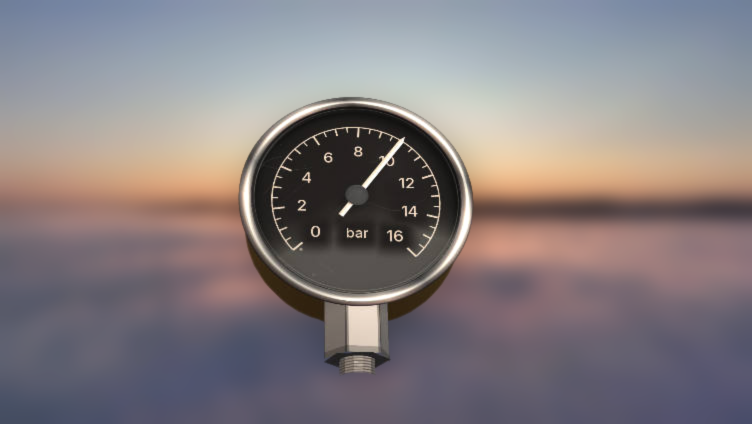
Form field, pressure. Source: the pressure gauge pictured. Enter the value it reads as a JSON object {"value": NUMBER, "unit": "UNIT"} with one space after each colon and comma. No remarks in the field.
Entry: {"value": 10, "unit": "bar"}
